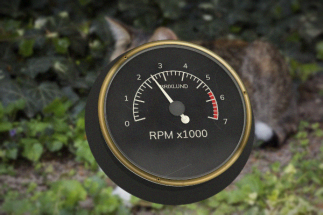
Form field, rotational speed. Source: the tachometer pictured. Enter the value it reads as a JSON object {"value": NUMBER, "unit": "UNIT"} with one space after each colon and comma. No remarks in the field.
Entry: {"value": 2400, "unit": "rpm"}
